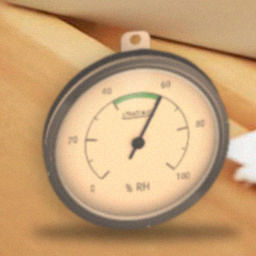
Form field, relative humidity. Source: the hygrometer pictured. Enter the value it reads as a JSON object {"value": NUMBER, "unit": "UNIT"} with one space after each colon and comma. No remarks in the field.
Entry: {"value": 60, "unit": "%"}
